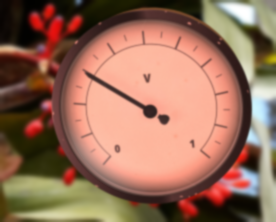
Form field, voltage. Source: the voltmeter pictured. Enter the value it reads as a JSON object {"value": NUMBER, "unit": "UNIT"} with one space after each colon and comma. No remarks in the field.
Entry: {"value": 0.3, "unit": "V"}
